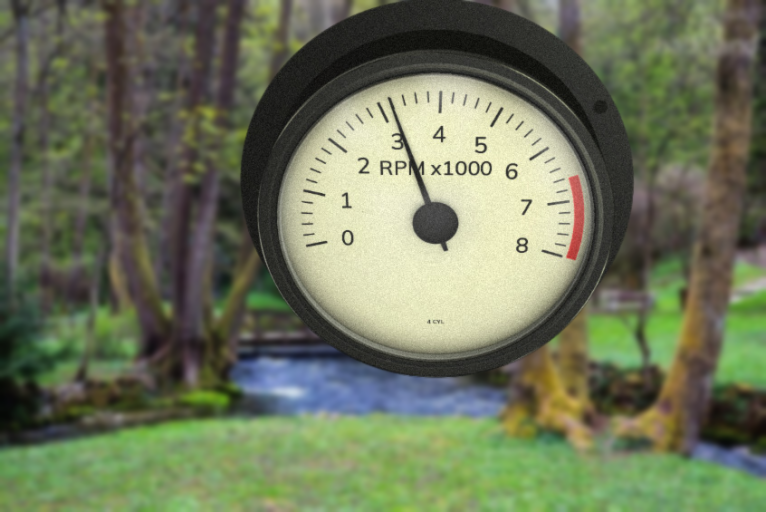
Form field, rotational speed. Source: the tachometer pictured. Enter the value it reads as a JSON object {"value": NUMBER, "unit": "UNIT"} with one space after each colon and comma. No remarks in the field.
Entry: {"value": 3200, "unit": "rpm"}
